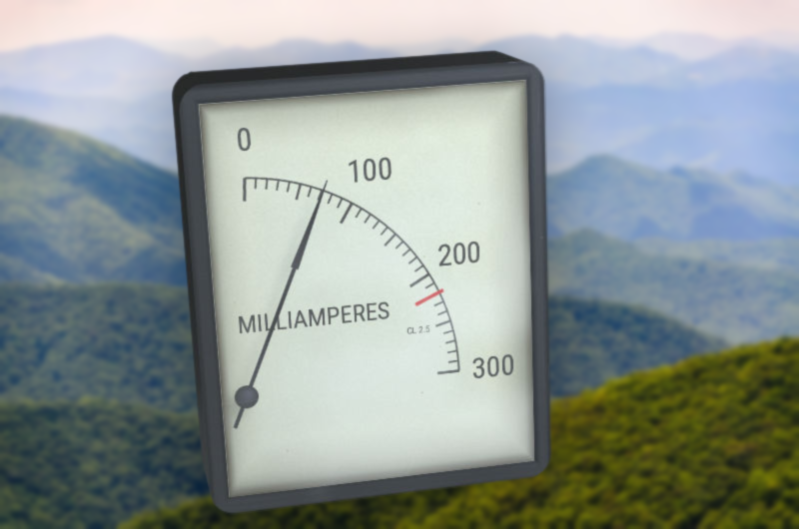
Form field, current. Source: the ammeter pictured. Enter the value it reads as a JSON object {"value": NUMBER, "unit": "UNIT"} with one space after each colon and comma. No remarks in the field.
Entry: {"value": 70, "unit": "mA"}
